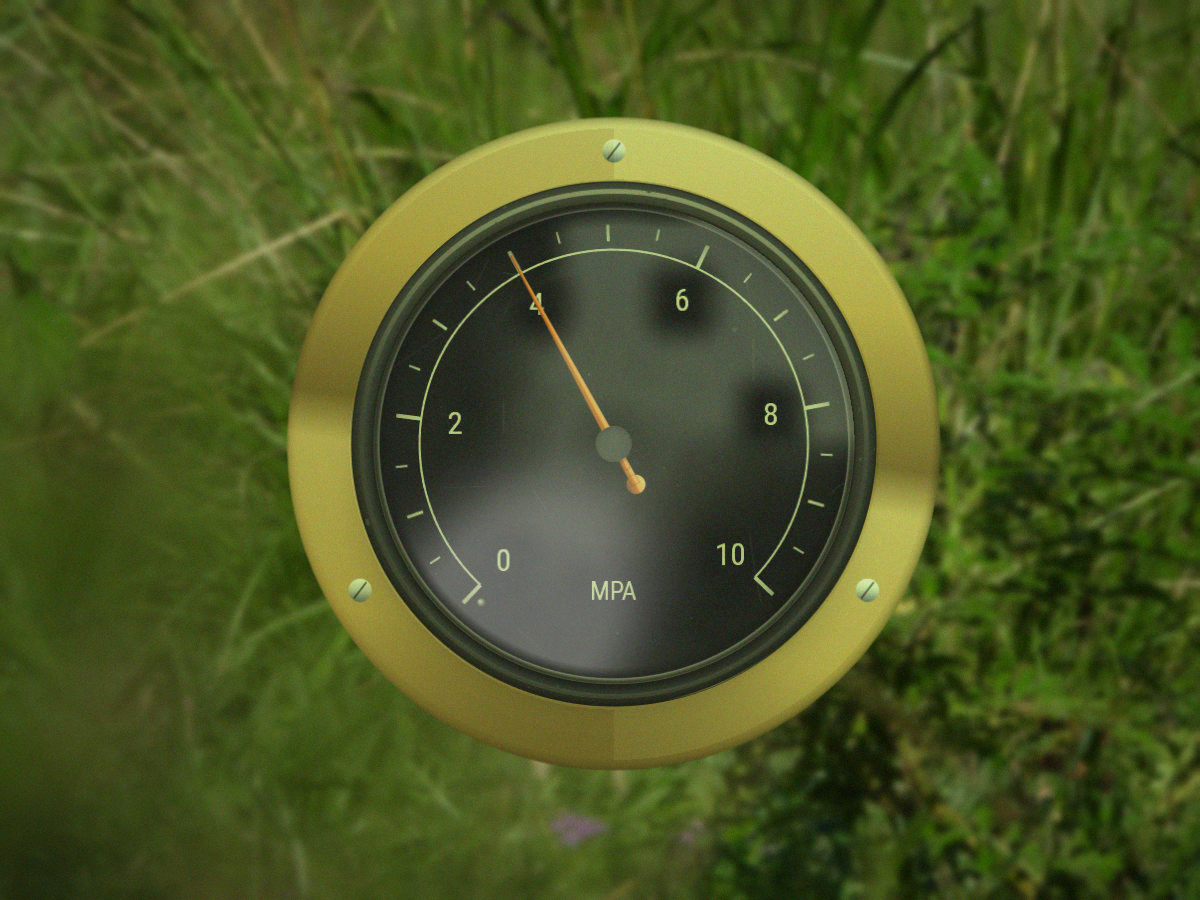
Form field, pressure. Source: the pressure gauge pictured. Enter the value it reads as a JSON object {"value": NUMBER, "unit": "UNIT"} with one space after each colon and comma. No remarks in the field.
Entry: {"value": 4, "unit": "MPa"}
